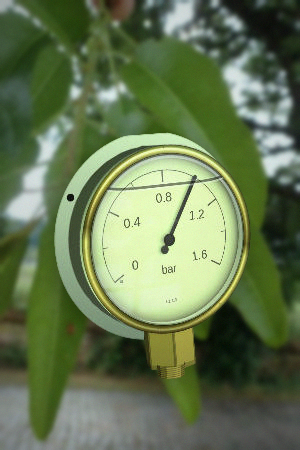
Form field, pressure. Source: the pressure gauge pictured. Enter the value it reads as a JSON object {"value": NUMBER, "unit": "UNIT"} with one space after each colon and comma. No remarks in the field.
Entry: {"value": 1, "unit": "bar"}
